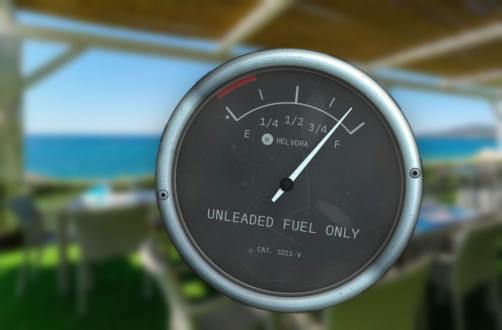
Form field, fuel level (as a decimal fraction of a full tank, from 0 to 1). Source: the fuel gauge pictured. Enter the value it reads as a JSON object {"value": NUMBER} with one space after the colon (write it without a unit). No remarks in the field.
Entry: {"value": 0.875}
